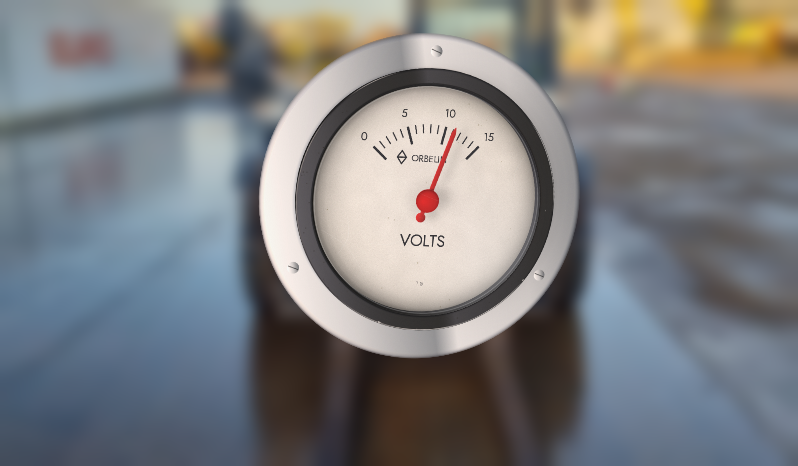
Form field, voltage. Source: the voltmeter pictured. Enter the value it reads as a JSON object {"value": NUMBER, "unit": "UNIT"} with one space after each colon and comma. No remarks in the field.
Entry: {"value": 11, "unit": "V"}
